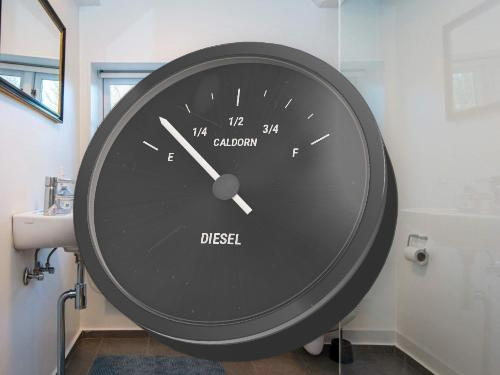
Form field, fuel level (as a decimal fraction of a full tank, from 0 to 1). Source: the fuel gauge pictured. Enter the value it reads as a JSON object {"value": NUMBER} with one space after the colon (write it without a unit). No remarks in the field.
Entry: {"value": 0.125}
